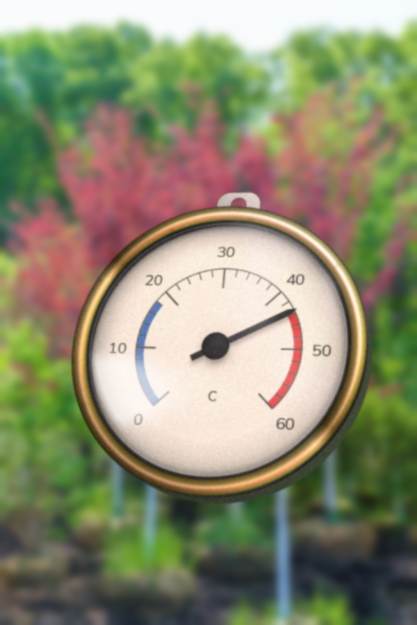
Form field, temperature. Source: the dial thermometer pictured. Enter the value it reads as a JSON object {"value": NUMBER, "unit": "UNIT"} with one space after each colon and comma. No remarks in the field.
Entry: {"value": 44, "unit": "°C"}
